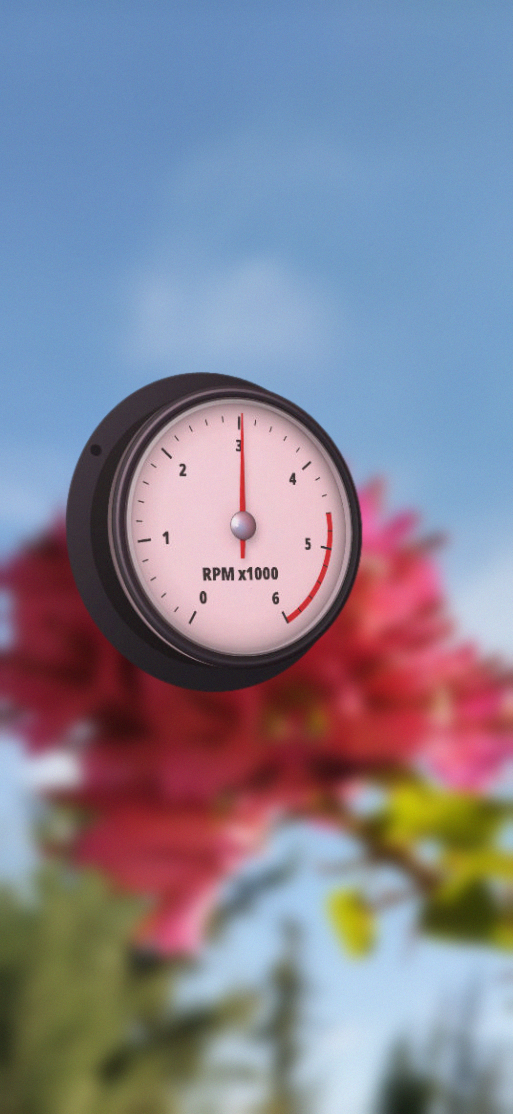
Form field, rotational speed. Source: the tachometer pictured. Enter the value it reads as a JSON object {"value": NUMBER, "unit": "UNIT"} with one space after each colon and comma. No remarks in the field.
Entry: {"value": 3000, "unit": "rpm"}
